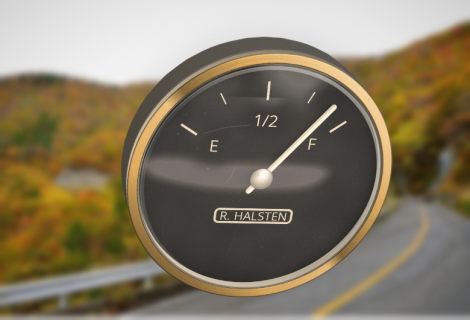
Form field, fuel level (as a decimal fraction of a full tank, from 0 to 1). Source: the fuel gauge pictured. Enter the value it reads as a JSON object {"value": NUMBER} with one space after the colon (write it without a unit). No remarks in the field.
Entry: {"value": 0.875}
